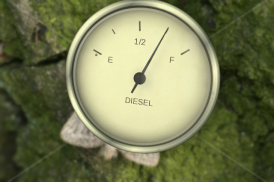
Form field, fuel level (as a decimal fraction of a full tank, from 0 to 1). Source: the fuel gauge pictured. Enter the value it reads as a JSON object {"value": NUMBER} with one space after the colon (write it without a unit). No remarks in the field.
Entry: {"value": 0.75}
